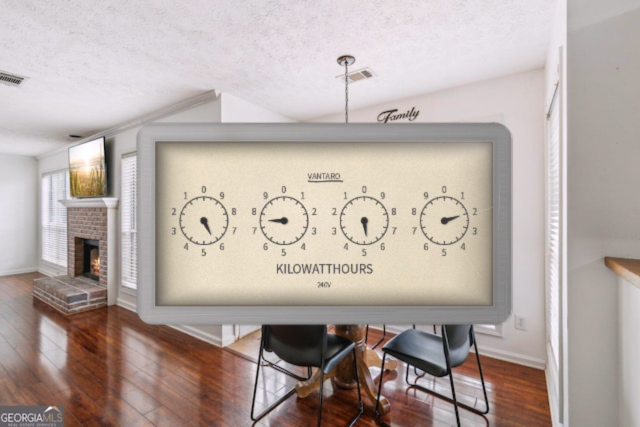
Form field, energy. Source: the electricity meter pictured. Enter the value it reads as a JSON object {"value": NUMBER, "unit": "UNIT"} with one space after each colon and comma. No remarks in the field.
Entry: {"value": 5752, "unit": "kWh"}
